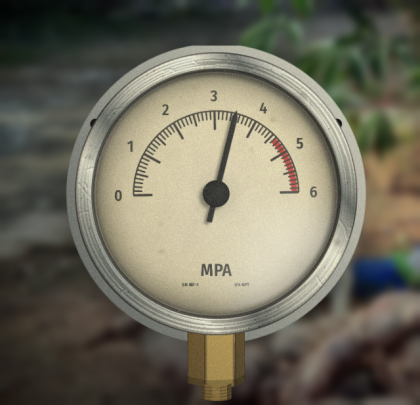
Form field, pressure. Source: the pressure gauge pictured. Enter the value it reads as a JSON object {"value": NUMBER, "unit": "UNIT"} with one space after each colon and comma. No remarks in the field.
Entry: {"value": 3.5, "unit": "MPa"}
